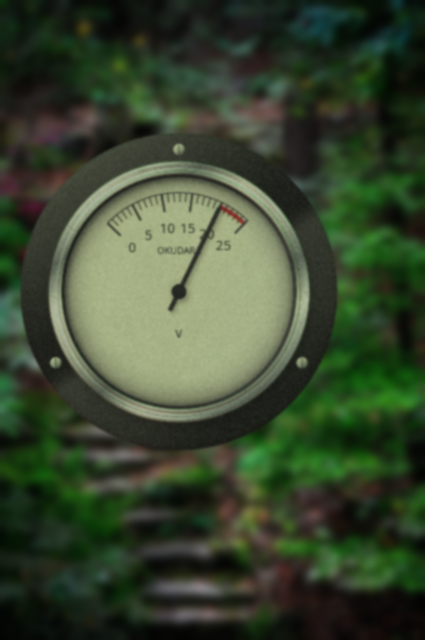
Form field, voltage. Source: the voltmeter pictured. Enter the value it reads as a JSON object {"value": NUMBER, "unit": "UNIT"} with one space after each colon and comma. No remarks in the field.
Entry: {"value": 20, "unit": "V"}
